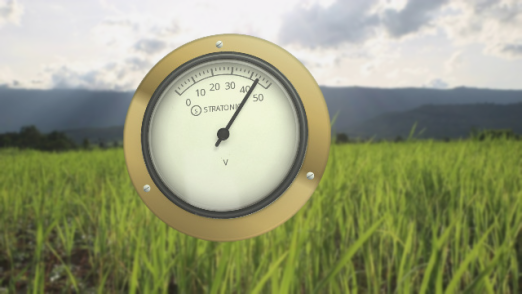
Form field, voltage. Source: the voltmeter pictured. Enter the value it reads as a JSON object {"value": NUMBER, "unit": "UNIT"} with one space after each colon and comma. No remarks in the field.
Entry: {"value": 44, "unit": "V"}
